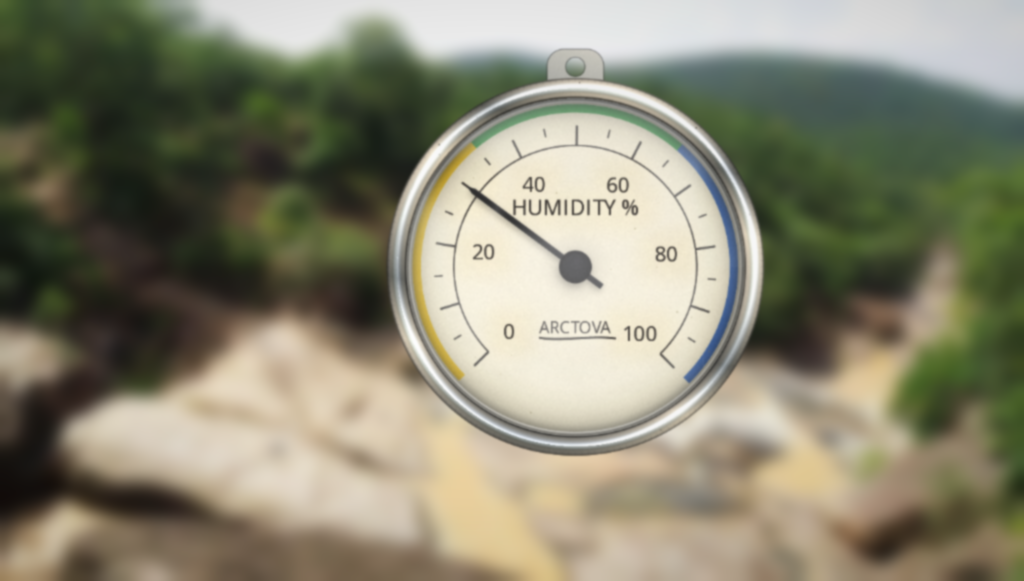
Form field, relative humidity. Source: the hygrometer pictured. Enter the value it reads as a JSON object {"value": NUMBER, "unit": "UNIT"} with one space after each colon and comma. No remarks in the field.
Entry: {"value": 30, "unit": "%"}
